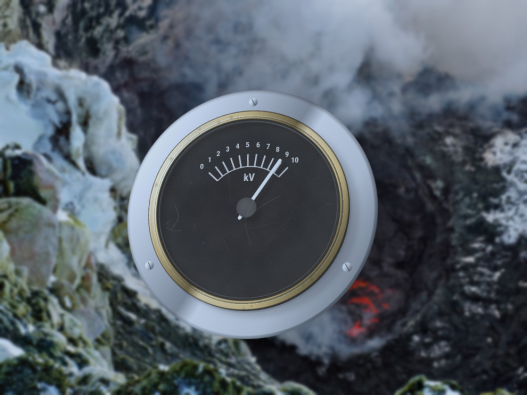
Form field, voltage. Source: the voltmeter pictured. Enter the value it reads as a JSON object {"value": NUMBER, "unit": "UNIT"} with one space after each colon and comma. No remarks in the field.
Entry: {"value": 9, "unit": "kV"}
